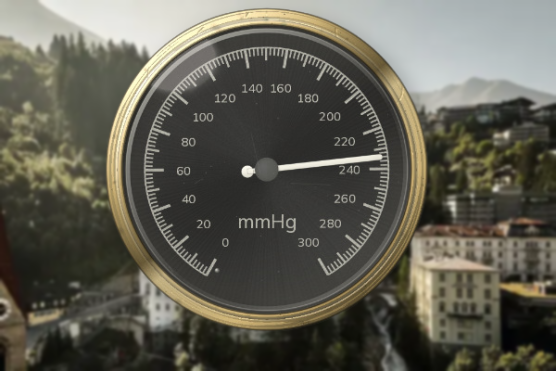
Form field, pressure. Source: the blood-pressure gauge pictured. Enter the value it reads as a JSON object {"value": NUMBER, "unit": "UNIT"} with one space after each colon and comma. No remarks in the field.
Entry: {"value": 234, "unit": "mmHg"}
